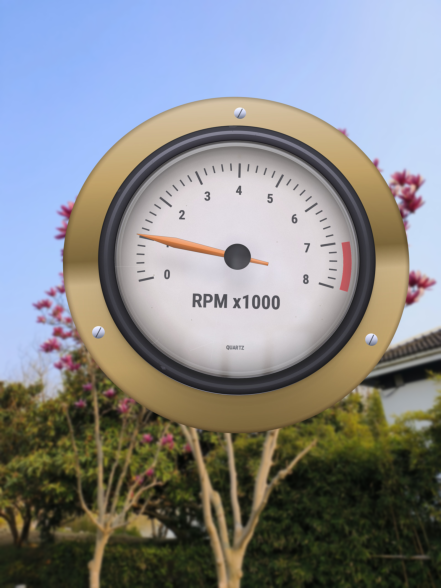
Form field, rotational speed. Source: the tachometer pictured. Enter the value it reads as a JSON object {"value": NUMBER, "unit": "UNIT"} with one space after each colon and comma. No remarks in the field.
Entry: {"value": 1000, "unit": "rpm"}
